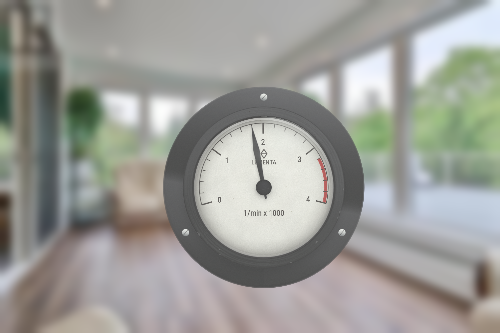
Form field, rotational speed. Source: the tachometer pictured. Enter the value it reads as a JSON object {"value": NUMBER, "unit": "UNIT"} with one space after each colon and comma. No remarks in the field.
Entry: {"value": 1800, "unit": "rpm"}
